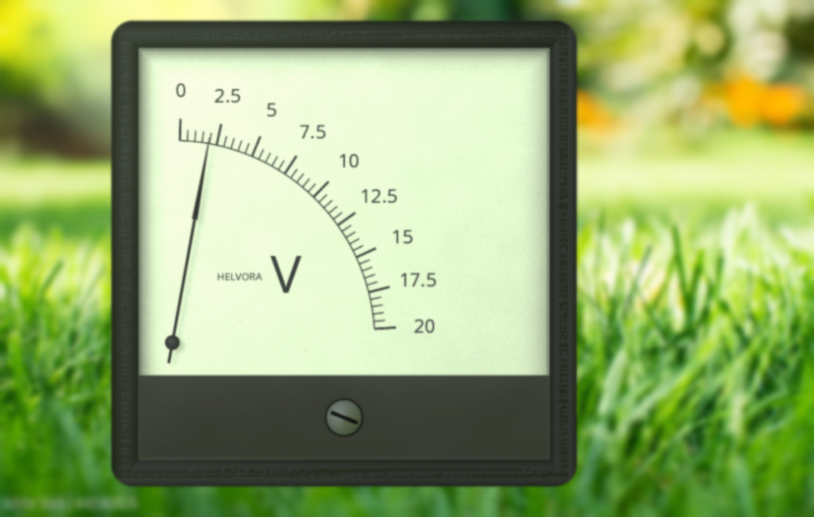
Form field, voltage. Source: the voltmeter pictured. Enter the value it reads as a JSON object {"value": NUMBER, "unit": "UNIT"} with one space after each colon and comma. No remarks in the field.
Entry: {"value": 2, "unit": "V"}
